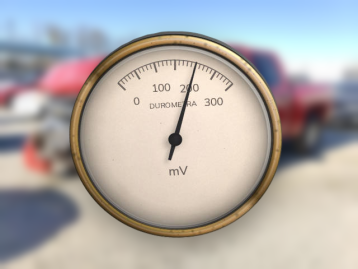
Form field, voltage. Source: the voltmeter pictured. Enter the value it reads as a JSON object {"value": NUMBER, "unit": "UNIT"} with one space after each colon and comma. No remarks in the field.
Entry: {"value": 200, "unit": "mV"}
